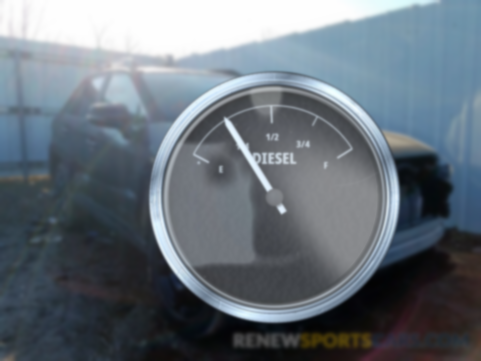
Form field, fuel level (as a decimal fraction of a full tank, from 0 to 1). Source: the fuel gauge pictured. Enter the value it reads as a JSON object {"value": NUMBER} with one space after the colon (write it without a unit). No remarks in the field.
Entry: {"value": 0.25}
